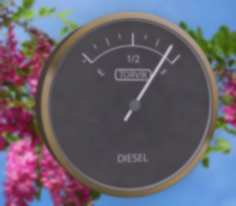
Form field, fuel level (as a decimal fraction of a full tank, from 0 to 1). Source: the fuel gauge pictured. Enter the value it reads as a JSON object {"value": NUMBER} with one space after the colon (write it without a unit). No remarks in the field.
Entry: {"value": 0.875}
